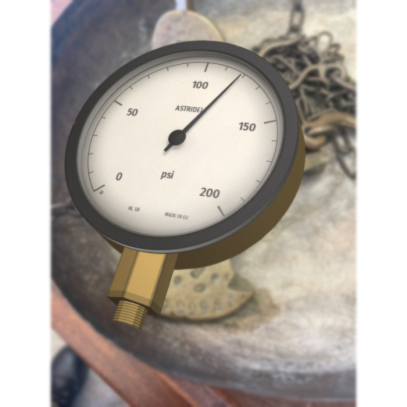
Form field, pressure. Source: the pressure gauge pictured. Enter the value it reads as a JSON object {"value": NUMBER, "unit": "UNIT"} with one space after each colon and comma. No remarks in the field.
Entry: {"value": 120, "unit": "psi"}
